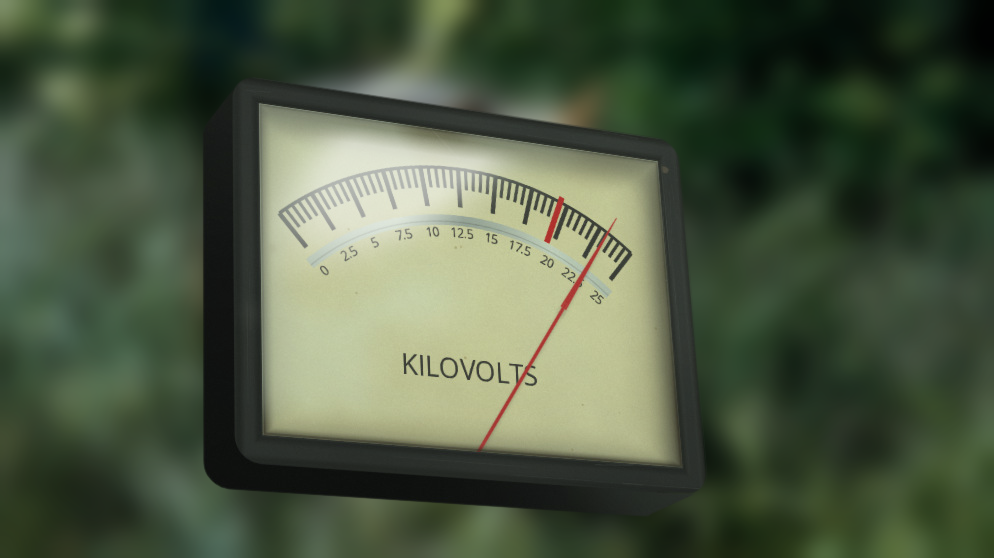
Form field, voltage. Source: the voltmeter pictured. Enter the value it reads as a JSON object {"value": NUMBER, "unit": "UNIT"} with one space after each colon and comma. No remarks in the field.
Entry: {"value": 23, "unit": "kV"}
